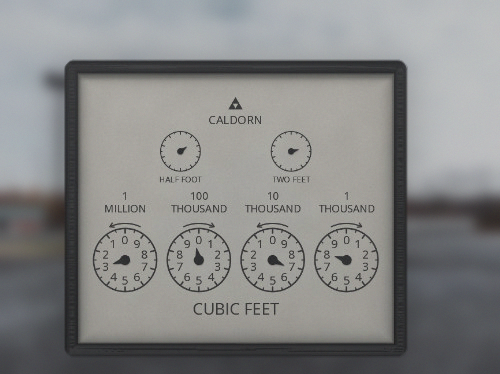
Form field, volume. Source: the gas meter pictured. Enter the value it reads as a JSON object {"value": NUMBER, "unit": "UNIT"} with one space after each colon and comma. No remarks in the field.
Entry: {"value": 296800, "unit": "ft³"}
